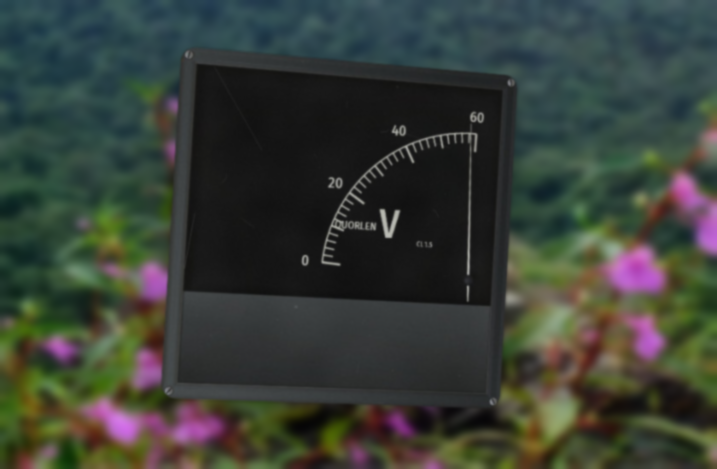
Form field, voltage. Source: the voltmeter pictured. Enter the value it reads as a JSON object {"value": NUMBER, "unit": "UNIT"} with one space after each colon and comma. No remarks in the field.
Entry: {"value": 58, "unit": "V"}
